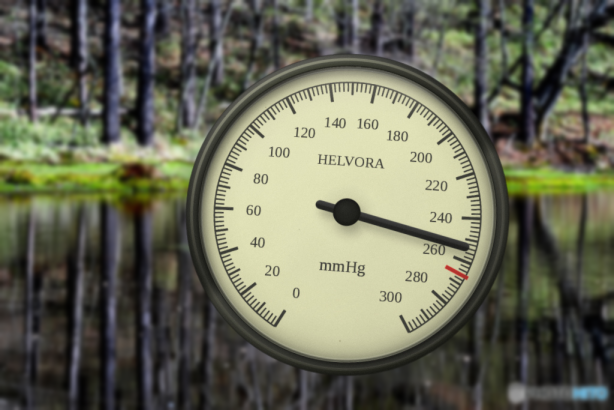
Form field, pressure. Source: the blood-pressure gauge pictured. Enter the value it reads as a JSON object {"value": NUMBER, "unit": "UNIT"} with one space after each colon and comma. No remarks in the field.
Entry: {"value": 254, "unit": "mmHg"}
